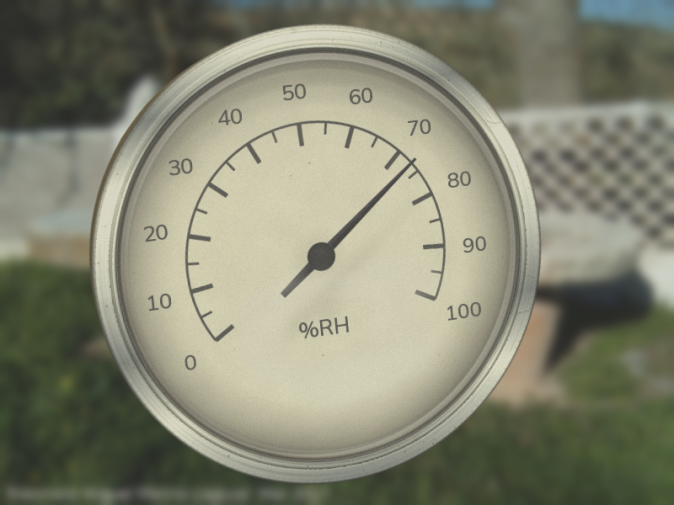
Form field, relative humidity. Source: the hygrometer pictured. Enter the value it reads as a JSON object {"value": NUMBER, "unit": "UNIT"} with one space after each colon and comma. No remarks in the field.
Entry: {"value": 72.5, "unit": "%"}
